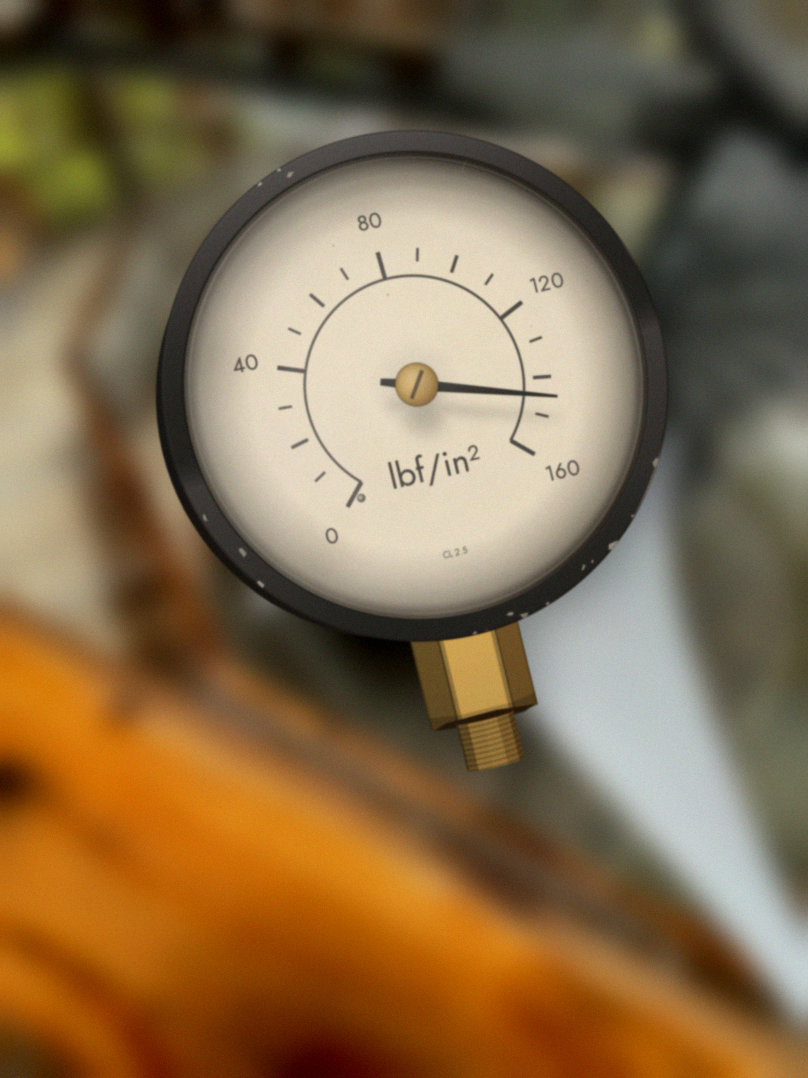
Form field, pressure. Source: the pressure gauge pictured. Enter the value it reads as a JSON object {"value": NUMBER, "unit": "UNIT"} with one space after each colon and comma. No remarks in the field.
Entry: {"value": 145, "unit": "psi"}
